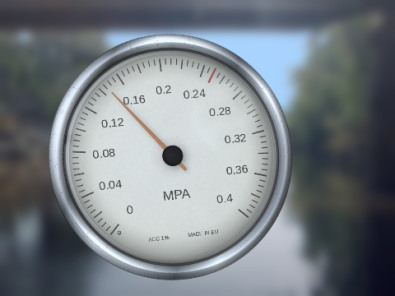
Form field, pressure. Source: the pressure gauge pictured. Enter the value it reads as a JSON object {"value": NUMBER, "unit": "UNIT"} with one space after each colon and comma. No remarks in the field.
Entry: {"value": 0.145, "unit": "MPa"}
